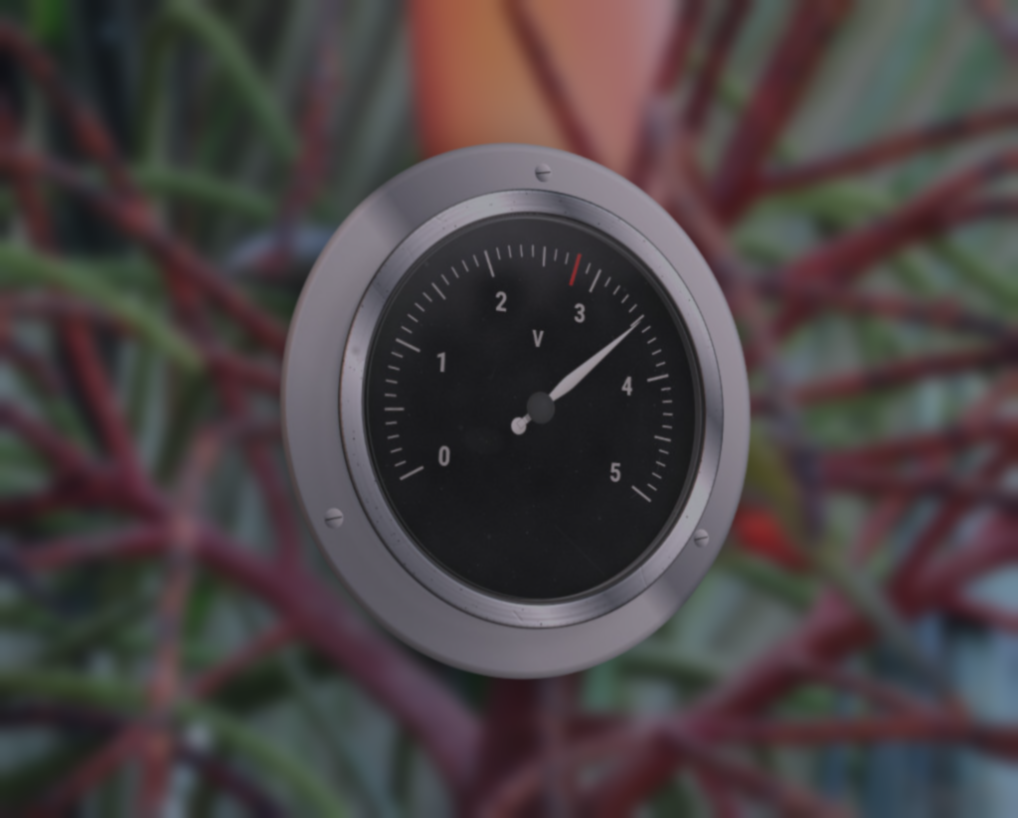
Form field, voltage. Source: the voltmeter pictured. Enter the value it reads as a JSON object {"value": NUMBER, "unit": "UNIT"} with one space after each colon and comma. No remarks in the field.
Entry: {"value": 3.5, "unit": "V"}
